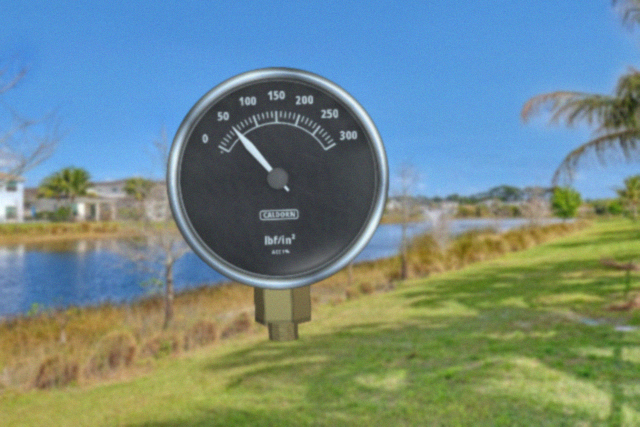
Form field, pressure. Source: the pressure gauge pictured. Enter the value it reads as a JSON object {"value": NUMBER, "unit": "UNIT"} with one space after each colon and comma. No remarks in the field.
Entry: {"value": 50, "unit": "psi"}
